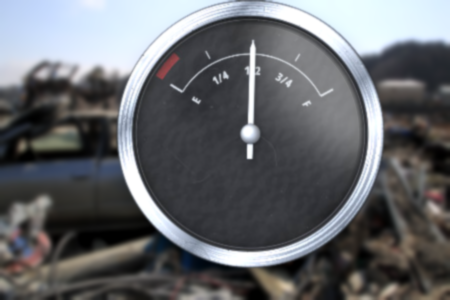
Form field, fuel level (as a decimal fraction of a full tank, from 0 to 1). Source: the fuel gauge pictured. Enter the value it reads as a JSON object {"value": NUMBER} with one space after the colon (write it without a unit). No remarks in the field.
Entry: {"value": 0.5}
